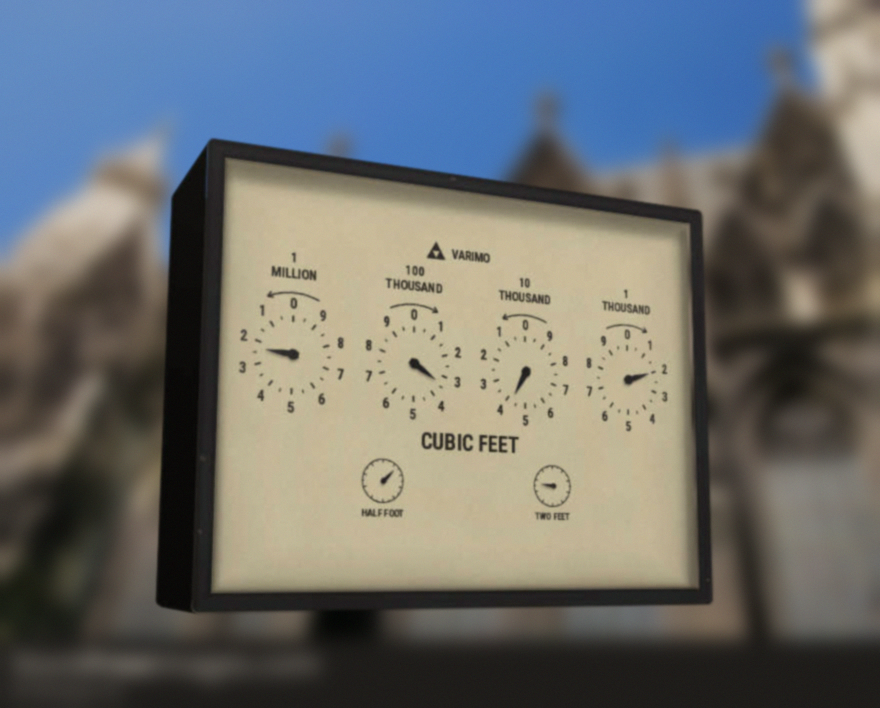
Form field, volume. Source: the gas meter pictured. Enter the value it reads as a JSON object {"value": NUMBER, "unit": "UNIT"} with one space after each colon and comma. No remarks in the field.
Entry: {"value": 234200, "unit": "ft³"}
